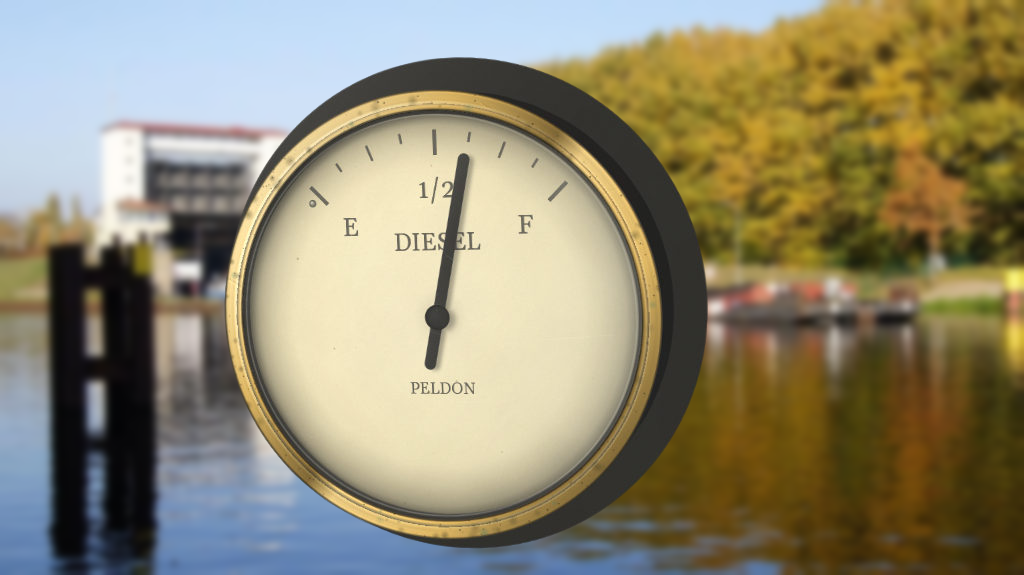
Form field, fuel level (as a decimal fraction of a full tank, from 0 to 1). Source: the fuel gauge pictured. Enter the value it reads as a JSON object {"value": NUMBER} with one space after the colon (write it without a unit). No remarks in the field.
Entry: {"value": 0.625}
